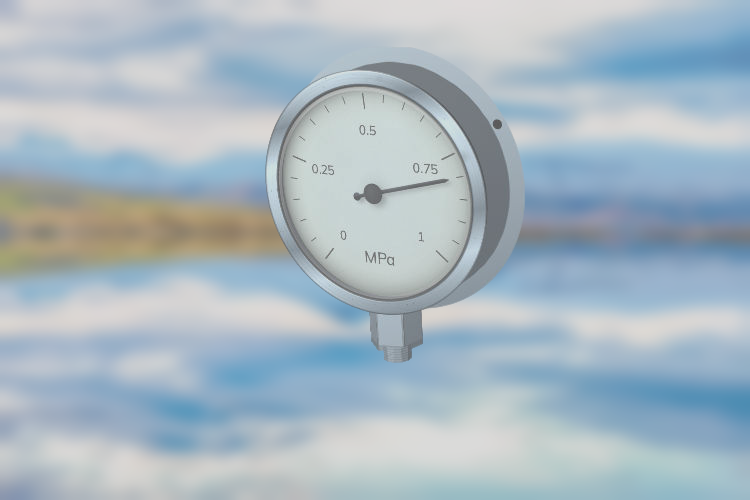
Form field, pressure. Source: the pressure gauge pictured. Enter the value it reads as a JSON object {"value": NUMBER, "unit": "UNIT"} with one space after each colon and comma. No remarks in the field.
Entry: {"value": 0.8, "unit": "MPa"}
